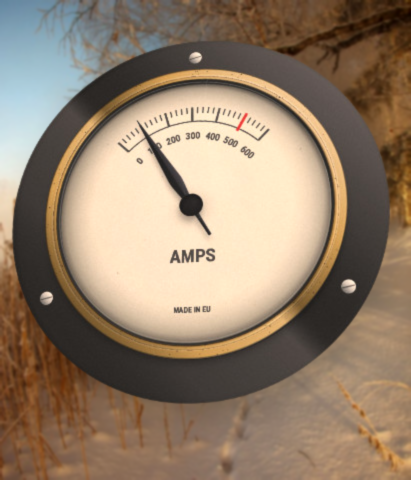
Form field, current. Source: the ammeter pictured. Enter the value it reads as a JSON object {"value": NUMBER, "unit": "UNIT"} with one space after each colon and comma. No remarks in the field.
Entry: {"value": 100, "unit": "A"}
